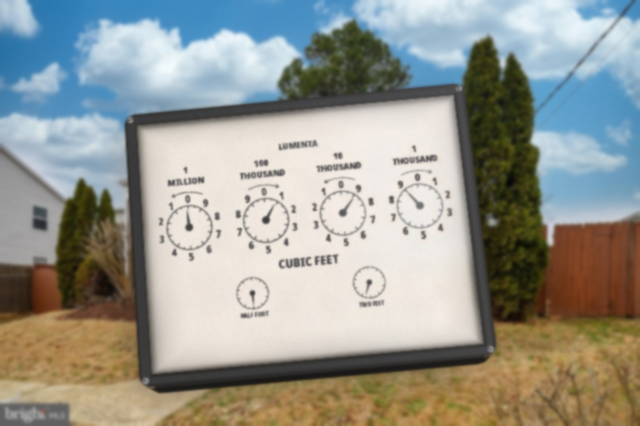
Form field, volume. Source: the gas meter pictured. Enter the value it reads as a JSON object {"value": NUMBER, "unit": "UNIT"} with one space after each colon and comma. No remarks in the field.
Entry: {"value": 8900, "unit": "ft³"}
